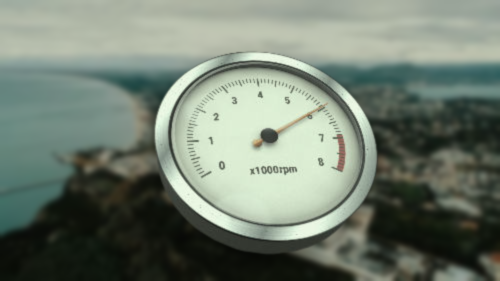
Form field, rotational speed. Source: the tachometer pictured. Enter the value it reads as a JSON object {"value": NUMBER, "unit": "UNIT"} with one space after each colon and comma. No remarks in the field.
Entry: {"value": 6000, "unit": "rpm"}
